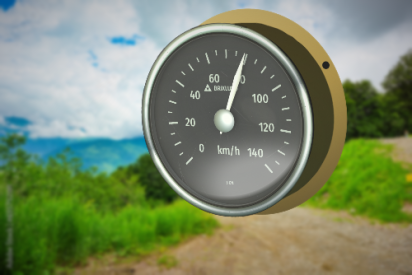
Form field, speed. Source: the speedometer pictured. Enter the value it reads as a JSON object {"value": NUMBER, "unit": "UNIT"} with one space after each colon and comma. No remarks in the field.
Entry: {"value": 80, "unit": "km/h"}
